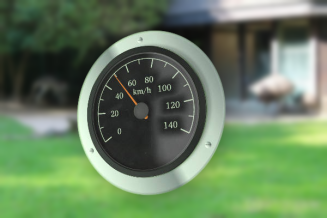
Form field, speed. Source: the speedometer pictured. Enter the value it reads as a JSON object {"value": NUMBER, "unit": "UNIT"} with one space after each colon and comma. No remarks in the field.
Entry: {"value": 50, "unit": "km/h"}
